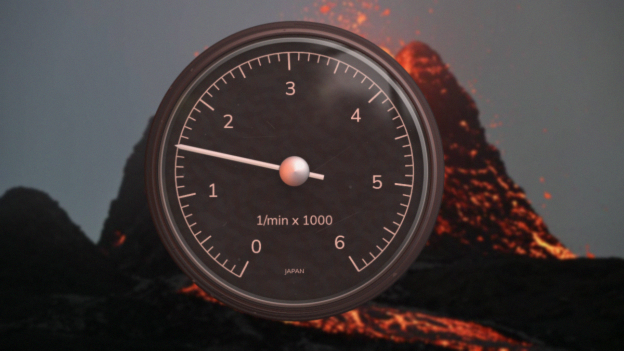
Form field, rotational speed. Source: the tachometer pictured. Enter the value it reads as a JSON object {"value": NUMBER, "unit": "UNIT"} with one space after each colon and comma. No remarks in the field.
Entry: {"value": 1500, "unit": "rpm"}
